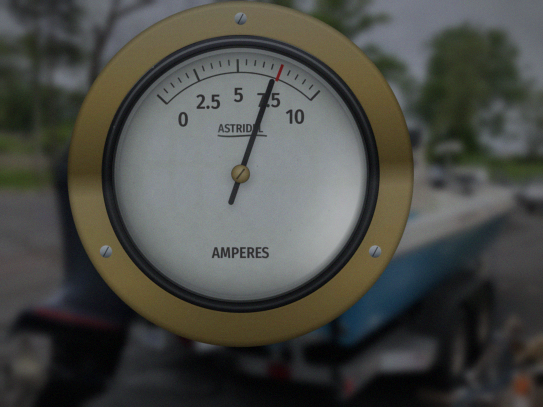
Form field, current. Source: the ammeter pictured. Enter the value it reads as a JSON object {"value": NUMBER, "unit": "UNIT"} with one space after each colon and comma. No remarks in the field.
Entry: {"value": 7.25, "unit": "A"}
